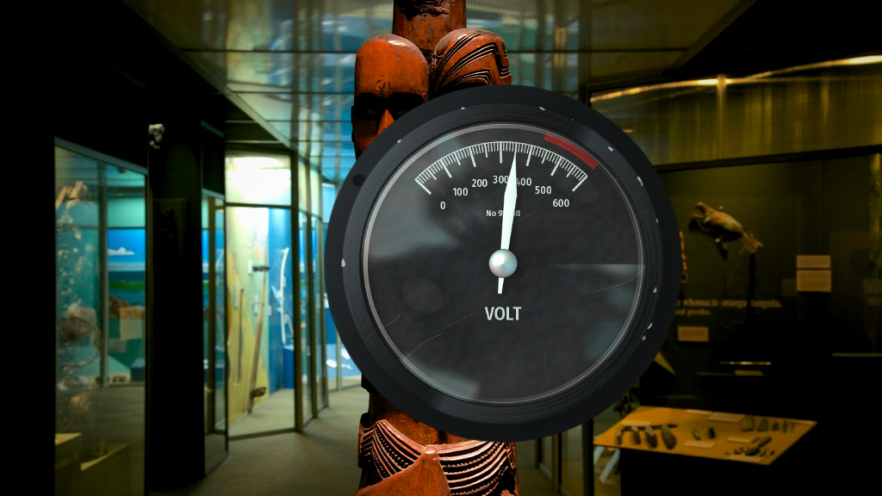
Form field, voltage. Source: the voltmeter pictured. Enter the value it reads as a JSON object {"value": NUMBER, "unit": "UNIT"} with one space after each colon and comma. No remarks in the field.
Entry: {"value": 350, "unit": "V"}
